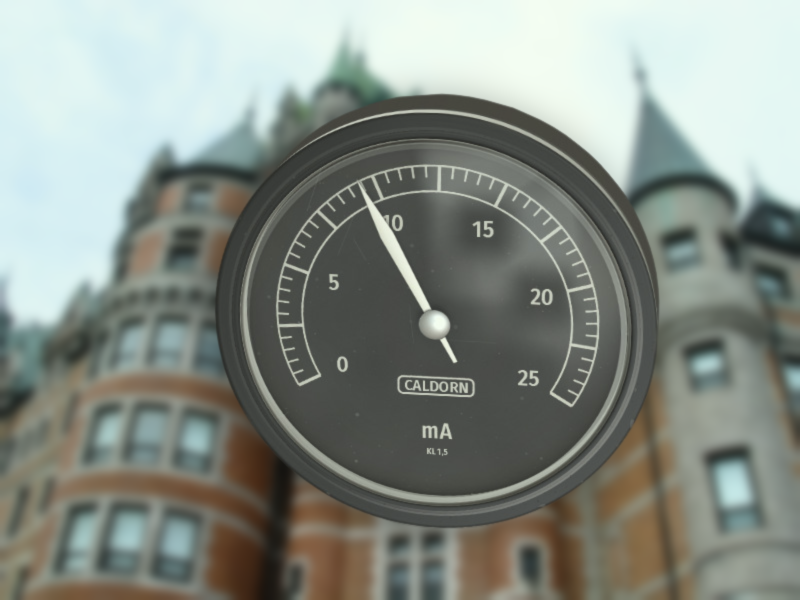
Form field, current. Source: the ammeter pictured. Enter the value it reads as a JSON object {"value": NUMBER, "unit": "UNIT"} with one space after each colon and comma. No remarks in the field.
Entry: {"value": 9.5, "unit": "mA"}
